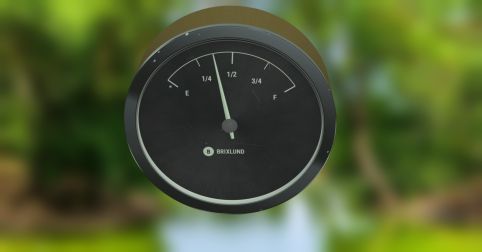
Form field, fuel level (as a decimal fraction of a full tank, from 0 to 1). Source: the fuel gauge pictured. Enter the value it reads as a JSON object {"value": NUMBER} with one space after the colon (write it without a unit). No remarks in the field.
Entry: {"value": 0.375}
